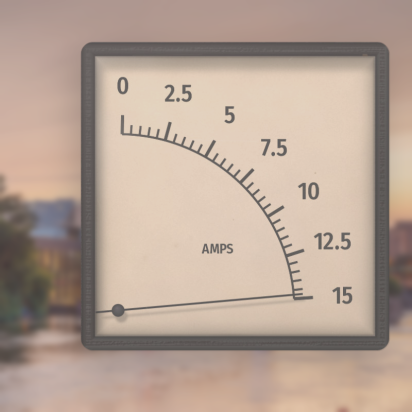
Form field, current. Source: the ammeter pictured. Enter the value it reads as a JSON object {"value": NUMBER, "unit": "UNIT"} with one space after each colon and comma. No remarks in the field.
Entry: {"value": 14.75, "unit": "A"}
